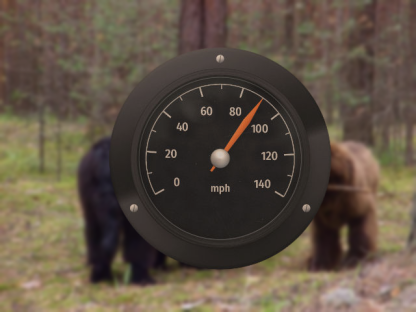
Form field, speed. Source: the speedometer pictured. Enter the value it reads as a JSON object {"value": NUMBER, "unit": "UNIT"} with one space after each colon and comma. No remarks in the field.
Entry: {"value": 90, "unit": "mph"}
